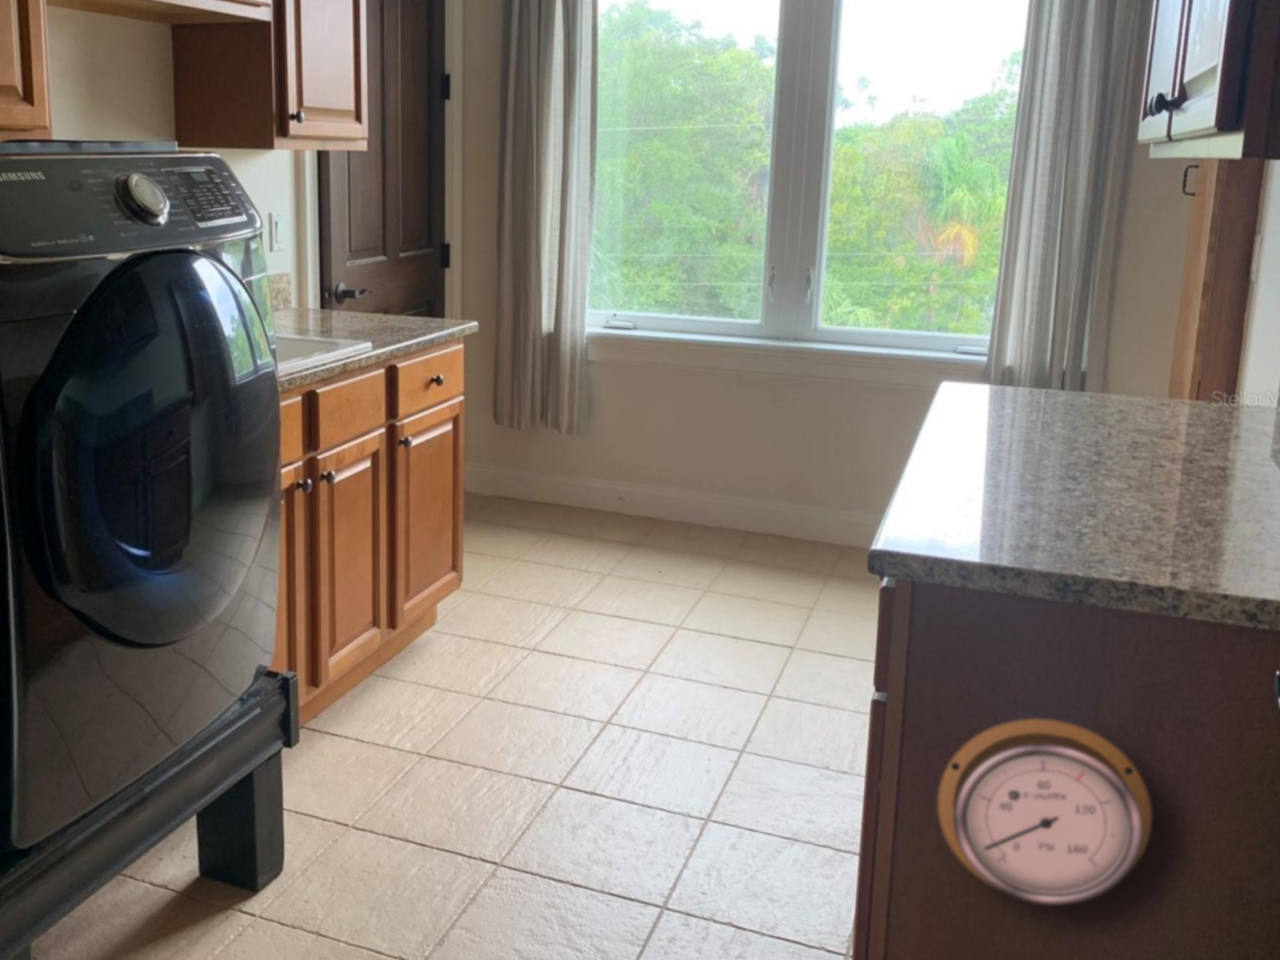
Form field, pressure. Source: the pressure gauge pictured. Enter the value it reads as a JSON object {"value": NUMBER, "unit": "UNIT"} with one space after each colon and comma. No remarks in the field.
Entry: {"value": 10, "unit": "psi"}
